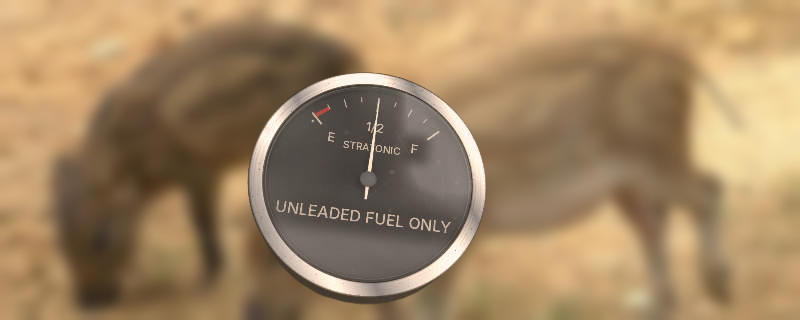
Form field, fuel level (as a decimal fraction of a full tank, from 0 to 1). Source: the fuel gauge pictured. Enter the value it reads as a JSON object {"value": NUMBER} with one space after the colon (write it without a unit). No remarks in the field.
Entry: {"value": 0.5}
